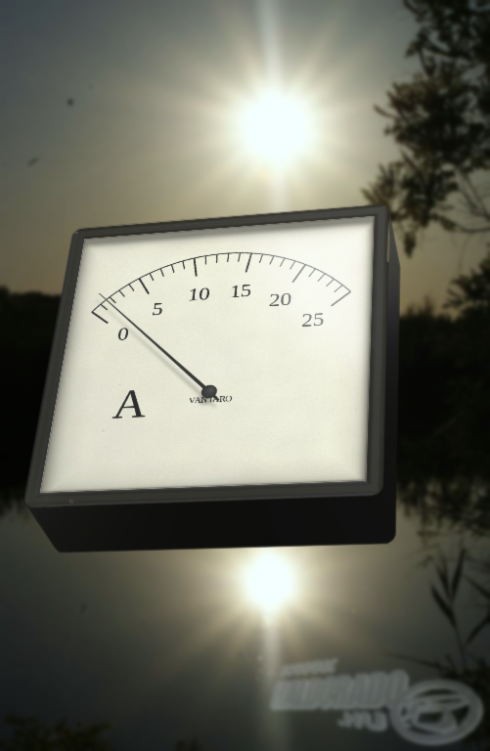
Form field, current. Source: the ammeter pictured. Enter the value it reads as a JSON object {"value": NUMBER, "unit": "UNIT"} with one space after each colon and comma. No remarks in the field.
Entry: {"value": 1.5, "unit": "A"}
